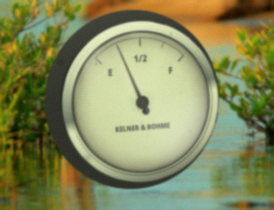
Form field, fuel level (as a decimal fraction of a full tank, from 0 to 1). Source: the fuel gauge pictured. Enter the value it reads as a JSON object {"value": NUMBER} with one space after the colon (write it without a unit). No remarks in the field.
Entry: {"value": 0.25}
